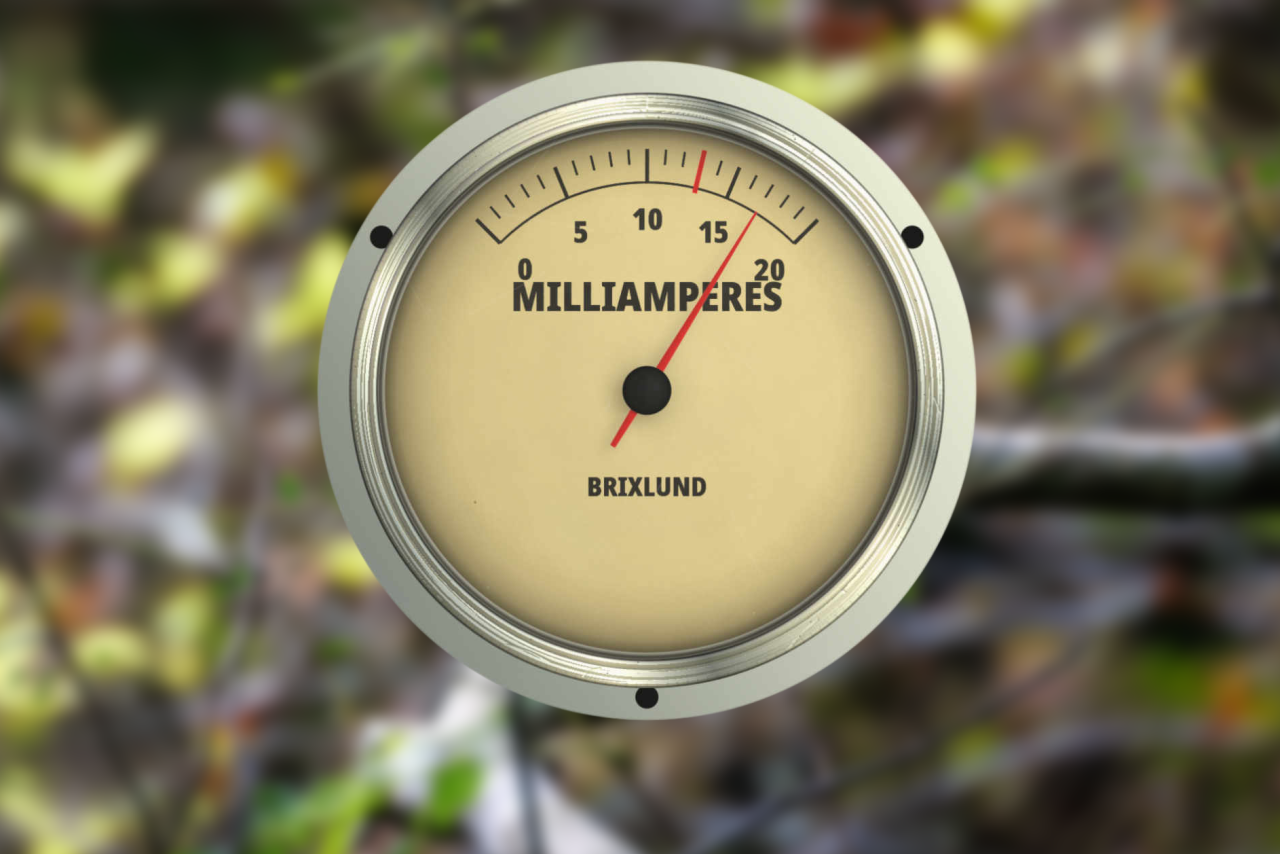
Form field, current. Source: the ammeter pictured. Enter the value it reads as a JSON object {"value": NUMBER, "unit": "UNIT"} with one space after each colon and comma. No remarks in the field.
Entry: {"value": 17, "unit": "mA"}
